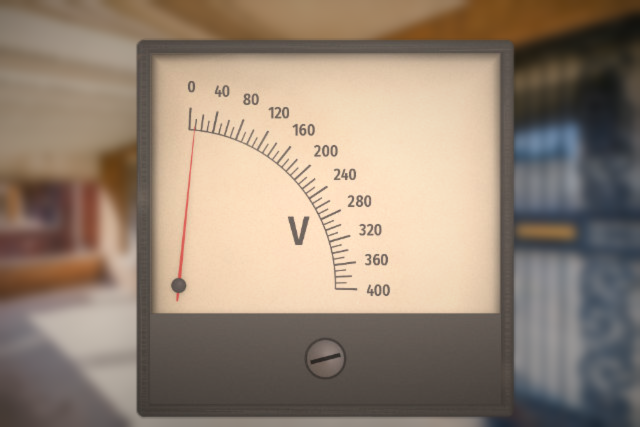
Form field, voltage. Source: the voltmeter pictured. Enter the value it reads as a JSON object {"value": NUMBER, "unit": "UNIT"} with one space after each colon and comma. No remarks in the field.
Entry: {"value": 10, "unit": "V"}
